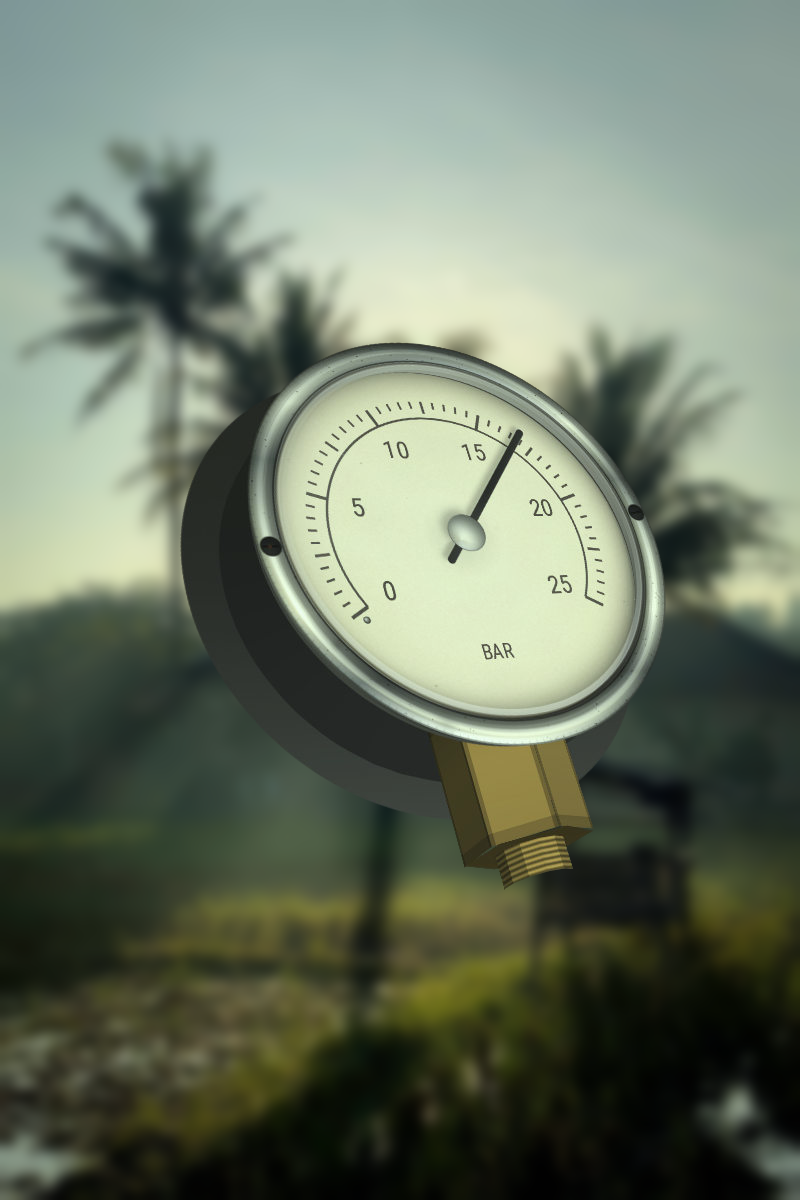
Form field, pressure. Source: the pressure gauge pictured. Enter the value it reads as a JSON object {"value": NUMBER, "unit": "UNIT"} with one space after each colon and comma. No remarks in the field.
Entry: {"value": 16.75, "unit": "bar"}
